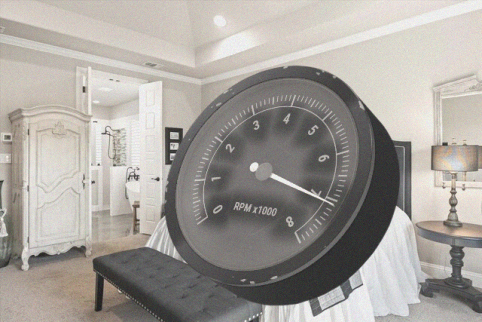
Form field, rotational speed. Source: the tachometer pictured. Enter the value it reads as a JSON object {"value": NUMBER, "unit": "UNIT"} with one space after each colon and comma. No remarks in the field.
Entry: {"value": 7100, "unit": "rpm"}
